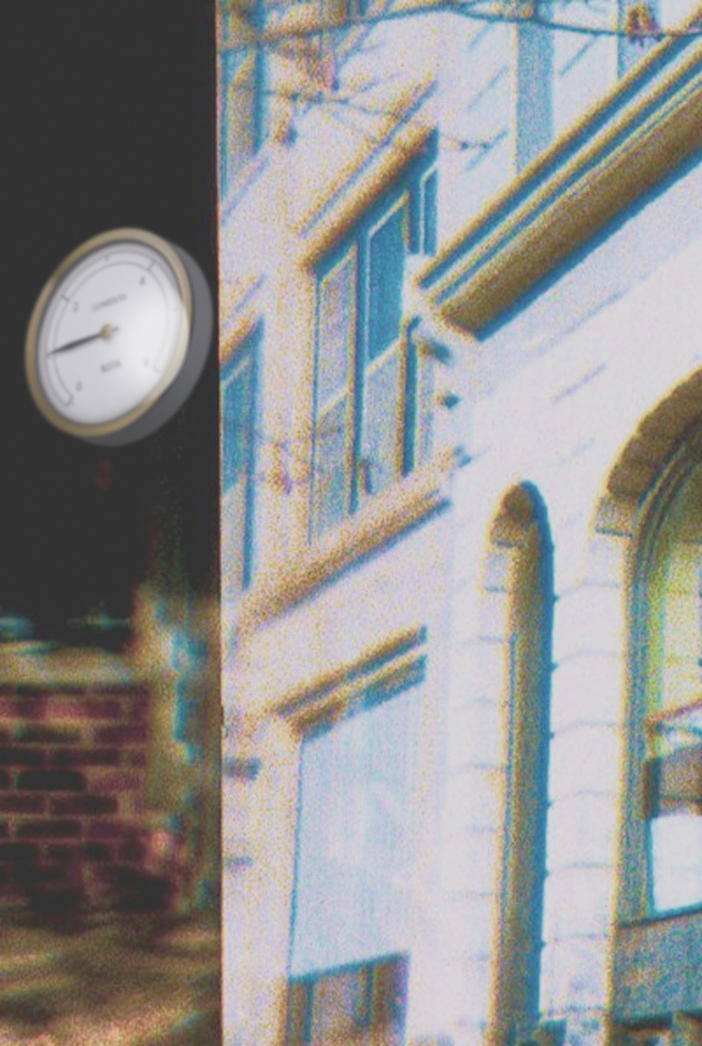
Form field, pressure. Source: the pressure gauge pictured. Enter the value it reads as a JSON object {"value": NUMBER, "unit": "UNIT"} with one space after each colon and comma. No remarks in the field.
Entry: {"value": 1, "unit": "MPa"}
